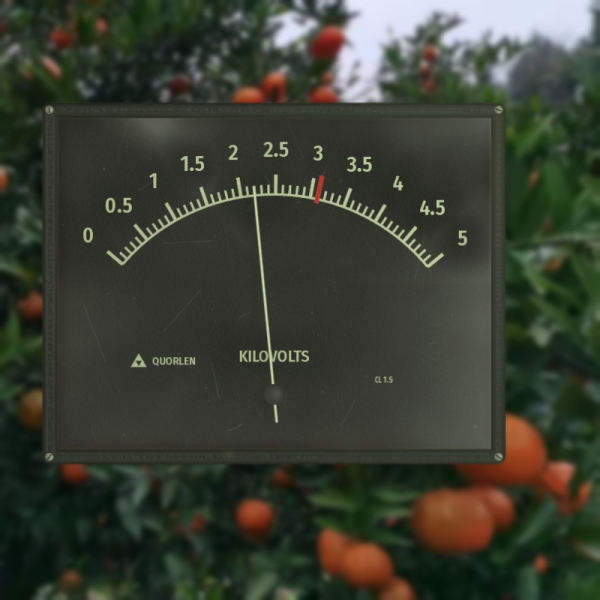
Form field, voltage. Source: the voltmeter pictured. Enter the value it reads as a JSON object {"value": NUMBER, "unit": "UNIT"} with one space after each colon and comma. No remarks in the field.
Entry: {"value": 2.2, "unit": "kV"}
